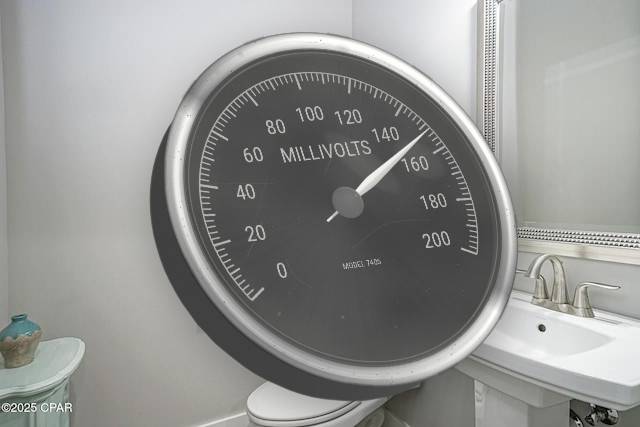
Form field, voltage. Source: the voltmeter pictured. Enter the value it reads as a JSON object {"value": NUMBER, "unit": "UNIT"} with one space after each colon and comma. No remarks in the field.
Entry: {"value": 152, "unit": "mV"}
